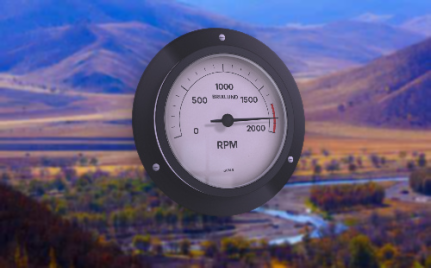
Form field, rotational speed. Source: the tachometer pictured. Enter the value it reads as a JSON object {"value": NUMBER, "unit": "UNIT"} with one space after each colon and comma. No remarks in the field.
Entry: {"value": 1850, "unit": "rpm"}
